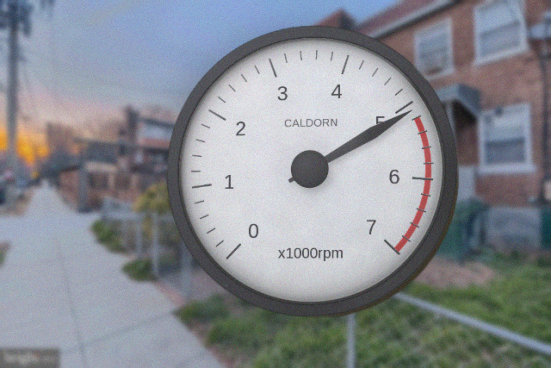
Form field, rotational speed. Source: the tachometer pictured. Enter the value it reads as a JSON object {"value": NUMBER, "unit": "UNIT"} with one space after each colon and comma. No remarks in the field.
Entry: {"value": 5100, "unit": "rpm"}
